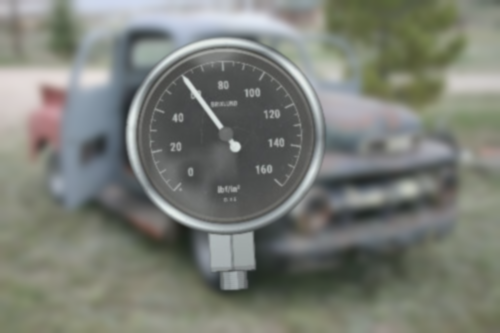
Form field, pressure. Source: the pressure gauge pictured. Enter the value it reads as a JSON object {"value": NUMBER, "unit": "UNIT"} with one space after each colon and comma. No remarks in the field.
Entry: {"value": 60, "unit": "psi"}
